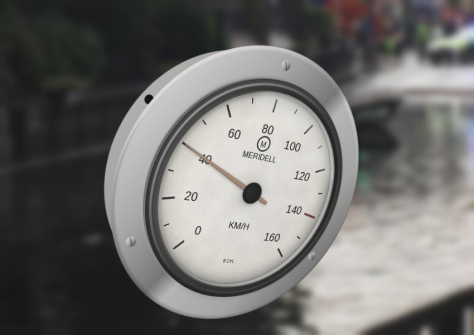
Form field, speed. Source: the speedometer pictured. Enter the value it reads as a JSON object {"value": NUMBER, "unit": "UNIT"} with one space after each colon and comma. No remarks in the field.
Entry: {"value": 40, "unit": "km/h"}
